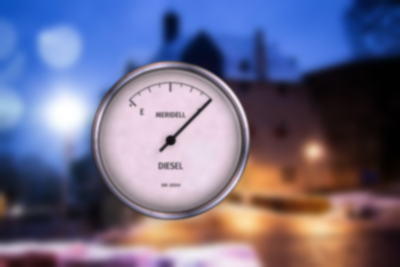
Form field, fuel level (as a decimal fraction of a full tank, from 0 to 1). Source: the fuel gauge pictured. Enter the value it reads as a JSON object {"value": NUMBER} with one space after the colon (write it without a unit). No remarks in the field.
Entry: {"value": 1}
